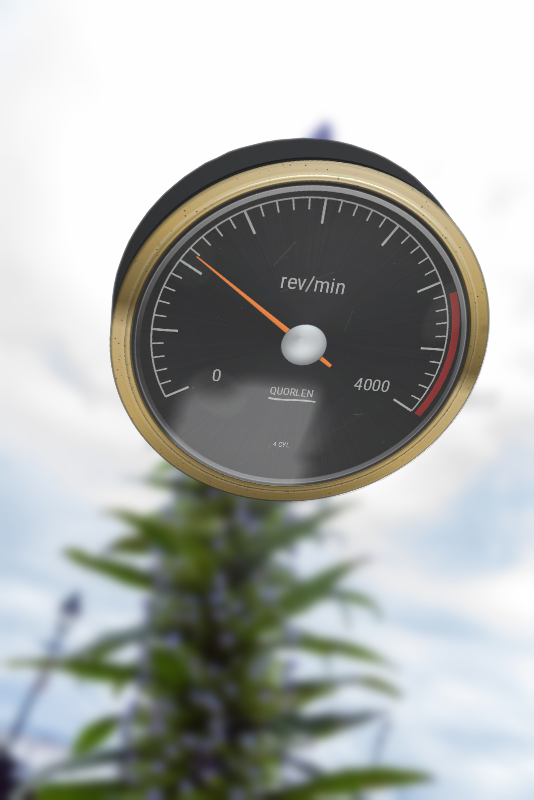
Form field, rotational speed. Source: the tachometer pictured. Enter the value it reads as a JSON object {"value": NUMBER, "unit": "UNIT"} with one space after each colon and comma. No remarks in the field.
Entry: {"value": 1100, "unit": "rpm"}
